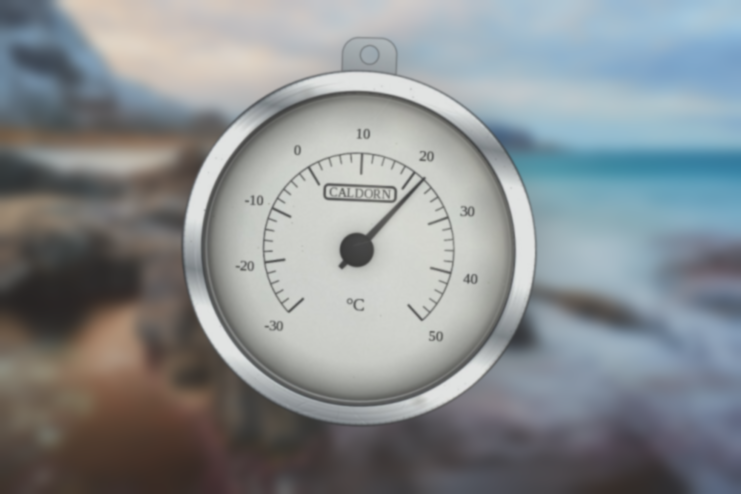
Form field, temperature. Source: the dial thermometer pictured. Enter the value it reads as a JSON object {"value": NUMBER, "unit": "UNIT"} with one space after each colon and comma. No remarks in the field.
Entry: {"value": 22, "unit": "°C"}
